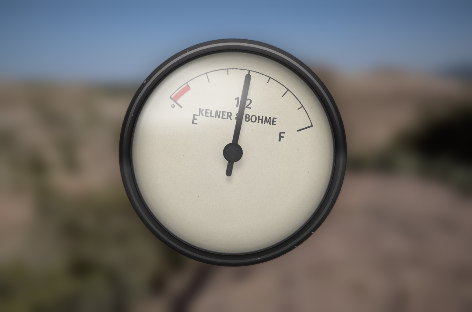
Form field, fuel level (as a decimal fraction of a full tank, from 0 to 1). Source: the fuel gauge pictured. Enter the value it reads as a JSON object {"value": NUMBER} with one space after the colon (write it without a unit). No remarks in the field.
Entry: {"value": 0.5}
